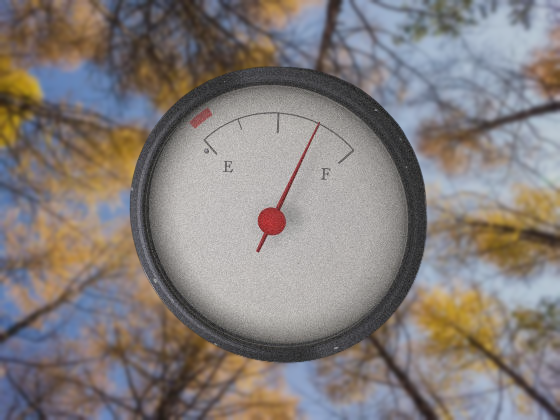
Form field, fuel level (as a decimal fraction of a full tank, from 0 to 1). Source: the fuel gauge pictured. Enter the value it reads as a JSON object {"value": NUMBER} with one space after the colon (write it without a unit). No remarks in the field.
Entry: {"value": 0.75}
